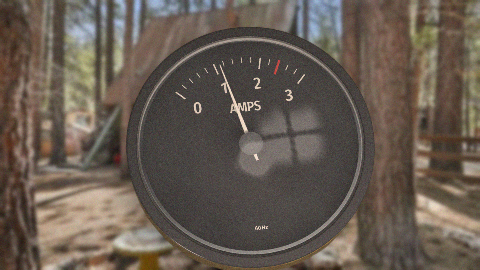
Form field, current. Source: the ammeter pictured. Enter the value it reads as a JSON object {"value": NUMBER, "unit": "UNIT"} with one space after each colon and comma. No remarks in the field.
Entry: {"value": 1.1, "unit": "A"}
